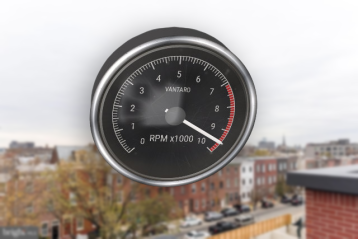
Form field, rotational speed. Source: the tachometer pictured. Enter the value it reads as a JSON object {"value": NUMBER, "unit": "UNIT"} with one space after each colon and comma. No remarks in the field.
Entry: {"value": 9500, "unit": "rpm"}
